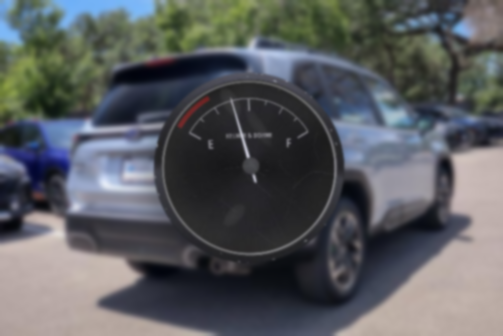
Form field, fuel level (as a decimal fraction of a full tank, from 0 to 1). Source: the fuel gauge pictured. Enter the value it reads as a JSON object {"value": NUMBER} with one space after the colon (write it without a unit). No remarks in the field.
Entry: {"value": 0.375}
